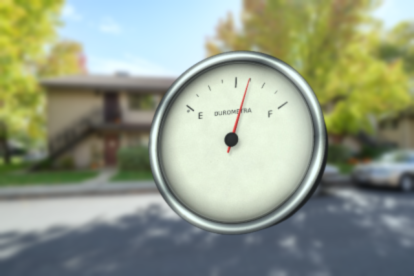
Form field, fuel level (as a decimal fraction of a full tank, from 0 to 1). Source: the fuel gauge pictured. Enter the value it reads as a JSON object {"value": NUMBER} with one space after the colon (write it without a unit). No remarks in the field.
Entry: {"value": 0.625}
